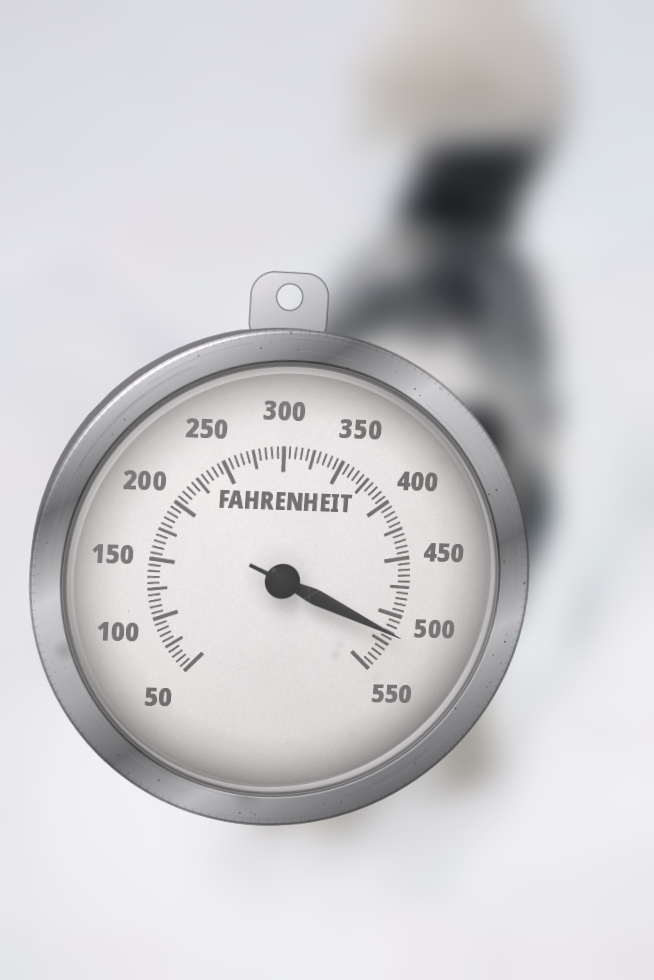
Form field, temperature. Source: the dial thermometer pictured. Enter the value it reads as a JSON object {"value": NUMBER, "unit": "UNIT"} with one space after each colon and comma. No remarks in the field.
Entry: {"value": 515, "unit": "°F"}
